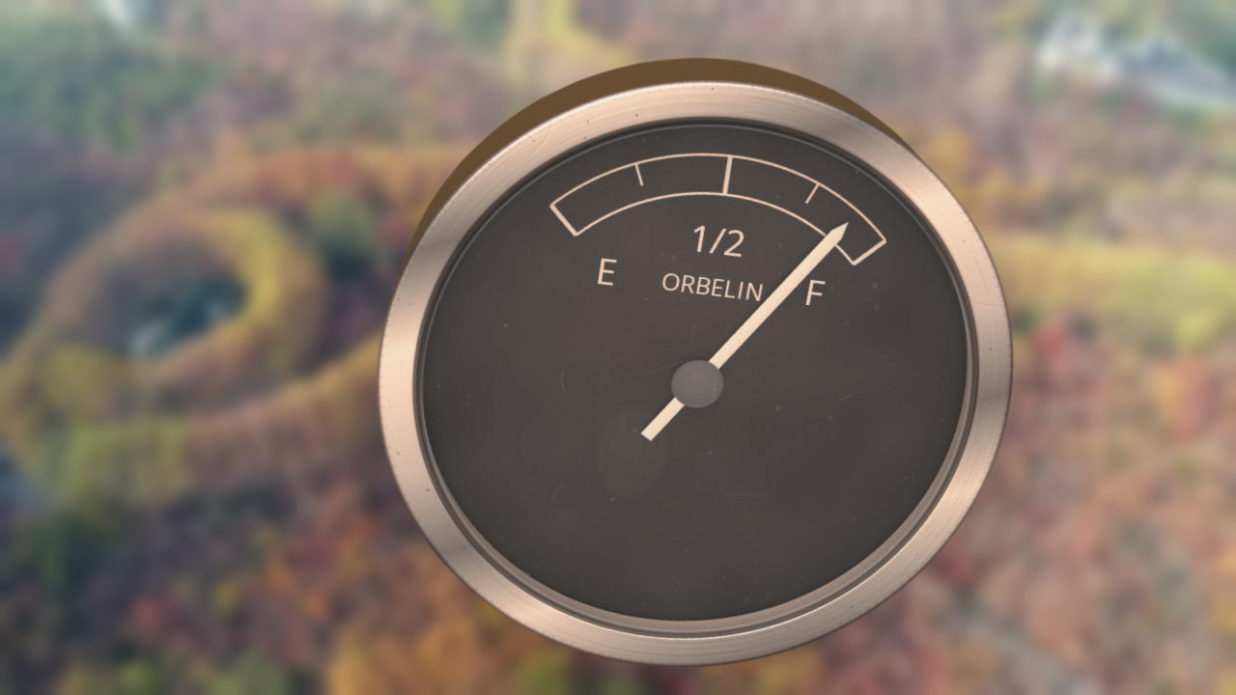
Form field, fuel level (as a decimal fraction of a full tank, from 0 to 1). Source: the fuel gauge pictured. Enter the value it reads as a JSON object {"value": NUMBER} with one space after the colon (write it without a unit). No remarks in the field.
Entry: {"value": 0.875}
